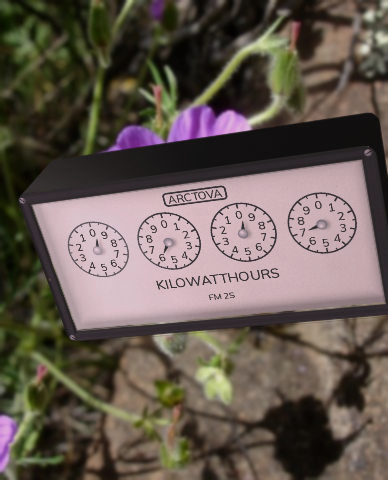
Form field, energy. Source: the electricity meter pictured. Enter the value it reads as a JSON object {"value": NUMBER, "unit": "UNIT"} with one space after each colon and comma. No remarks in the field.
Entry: {"value": 9597, "unit": "kWh"}
